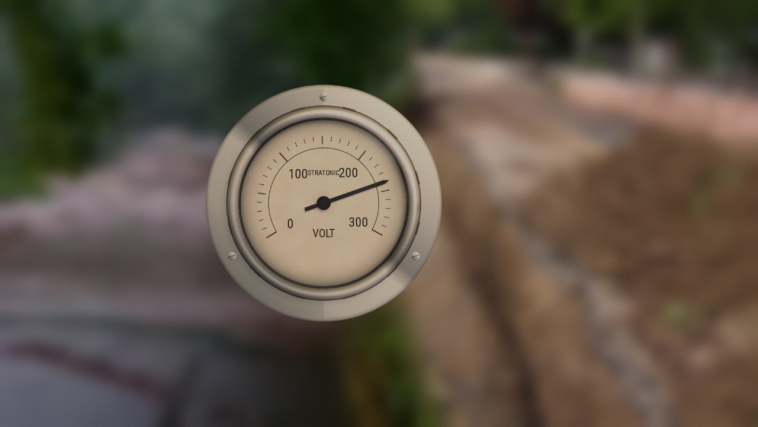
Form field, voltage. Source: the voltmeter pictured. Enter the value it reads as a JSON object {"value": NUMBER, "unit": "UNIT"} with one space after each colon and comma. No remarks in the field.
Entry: {"value": 240, "unit": "V"}
